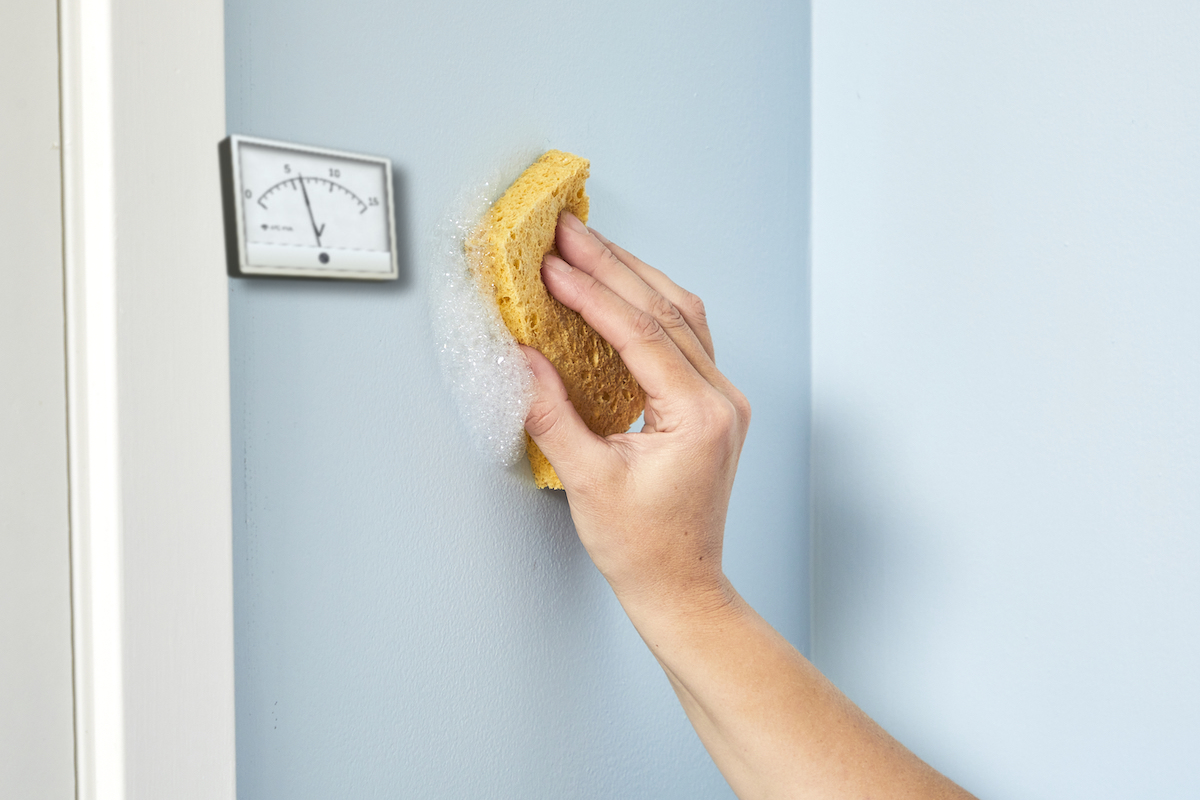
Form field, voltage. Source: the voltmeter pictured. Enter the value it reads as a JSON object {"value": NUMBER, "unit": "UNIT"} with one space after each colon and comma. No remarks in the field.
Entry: {"value": 6, "unit": "V"}
